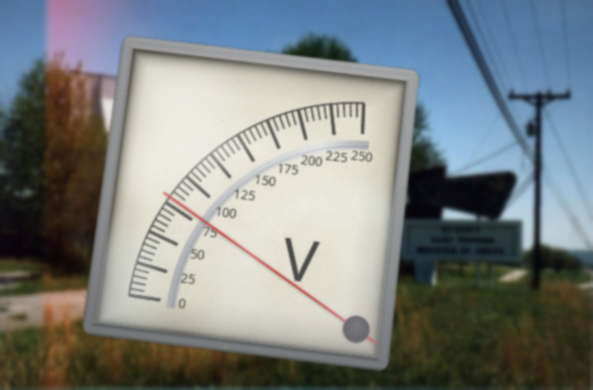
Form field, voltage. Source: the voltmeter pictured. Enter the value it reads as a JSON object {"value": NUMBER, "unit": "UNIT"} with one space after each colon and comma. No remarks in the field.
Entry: {"value": 80, "unit": "V"}
